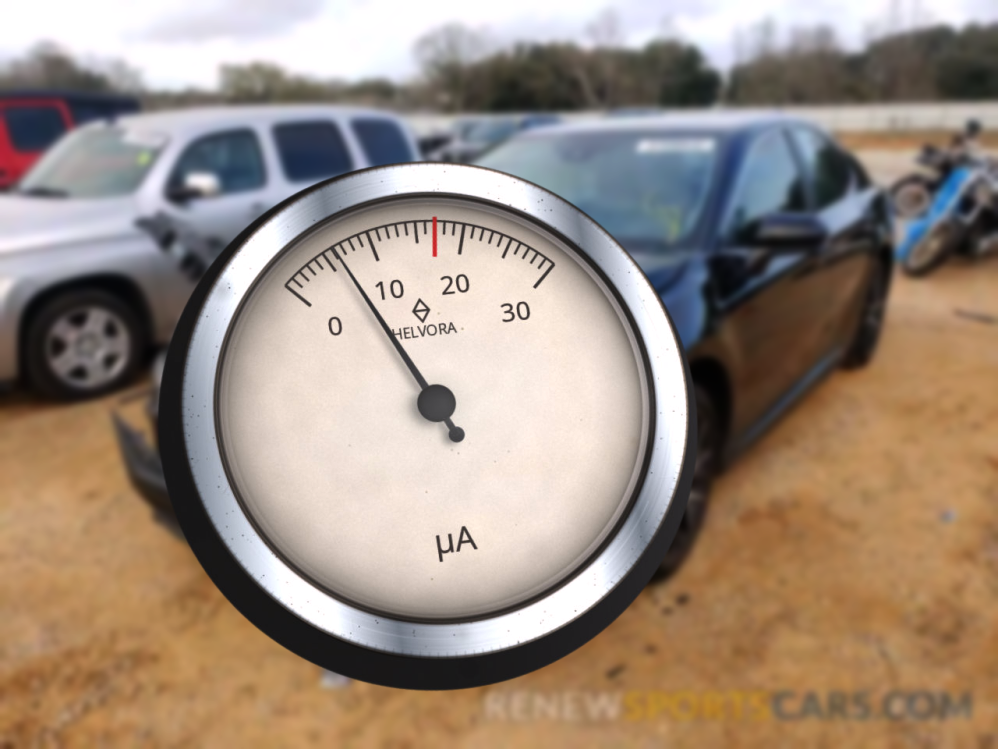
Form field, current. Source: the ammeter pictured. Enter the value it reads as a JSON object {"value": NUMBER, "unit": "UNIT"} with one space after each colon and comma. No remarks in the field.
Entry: {"value": 6, "unit": "µA"}
